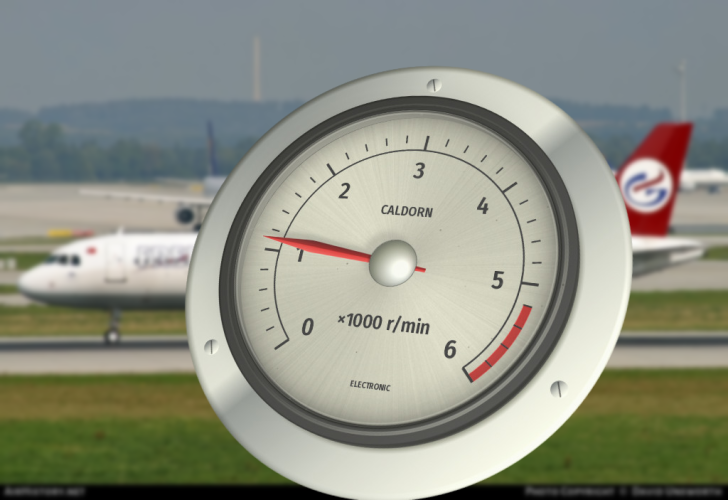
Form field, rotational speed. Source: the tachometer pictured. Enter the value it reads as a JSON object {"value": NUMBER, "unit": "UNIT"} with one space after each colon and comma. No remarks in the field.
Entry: {"value": 1100, "unit": "rpm"}
